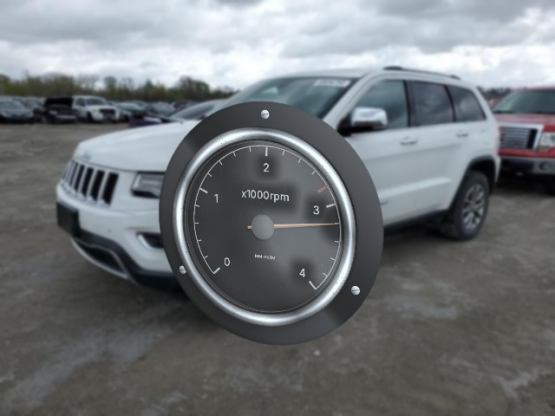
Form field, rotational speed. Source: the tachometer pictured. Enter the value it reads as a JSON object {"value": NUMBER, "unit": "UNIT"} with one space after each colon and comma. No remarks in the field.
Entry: {"value": 3200, "unit": "rpm"}
